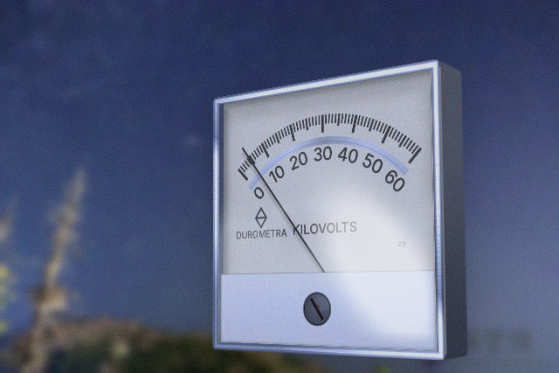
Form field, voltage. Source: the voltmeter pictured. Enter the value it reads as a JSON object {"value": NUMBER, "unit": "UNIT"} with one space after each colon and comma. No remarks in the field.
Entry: {"value": 5, "unit": "kV"}
